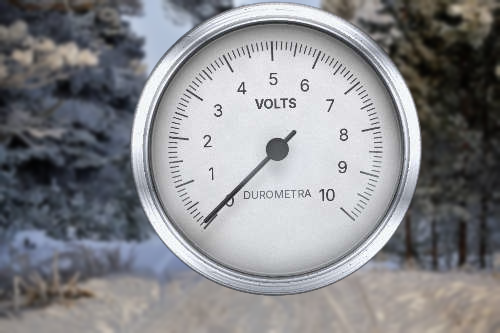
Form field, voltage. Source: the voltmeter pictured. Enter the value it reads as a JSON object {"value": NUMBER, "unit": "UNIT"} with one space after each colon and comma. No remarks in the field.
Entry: {"value": 0.1, "unit": "V"}
